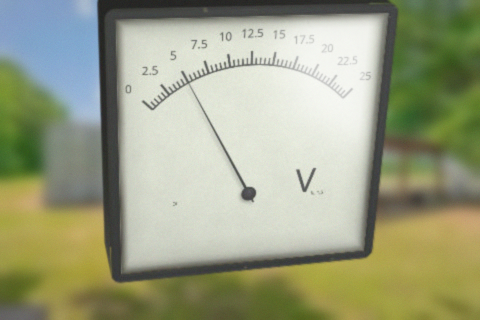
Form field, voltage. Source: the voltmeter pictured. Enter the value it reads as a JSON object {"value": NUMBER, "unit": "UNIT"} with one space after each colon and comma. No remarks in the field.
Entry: {"value": 5, "unit": "V"}
